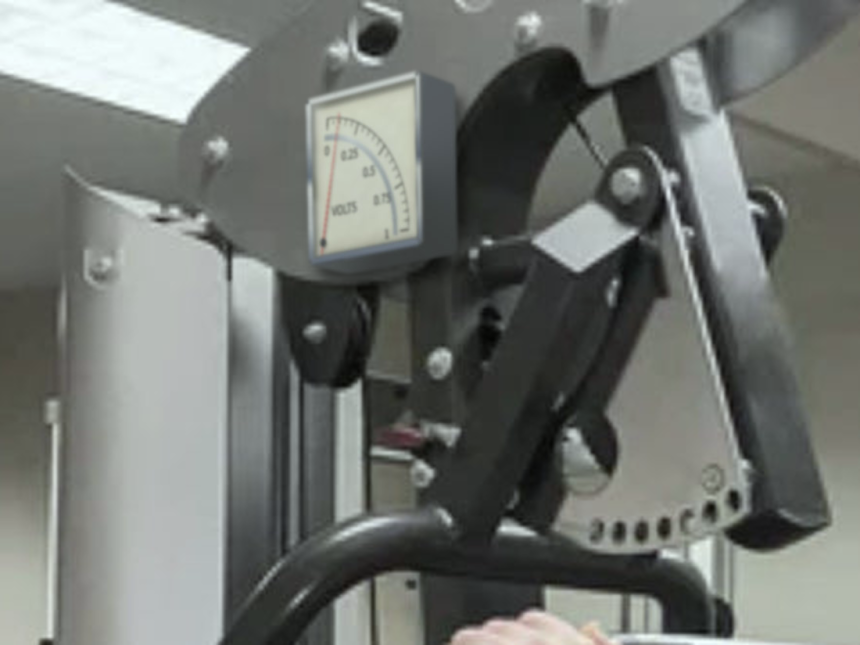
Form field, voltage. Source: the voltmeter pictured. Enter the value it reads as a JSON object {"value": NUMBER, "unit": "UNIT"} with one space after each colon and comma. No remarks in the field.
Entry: {"value": 0.1, "unit": "V"}
